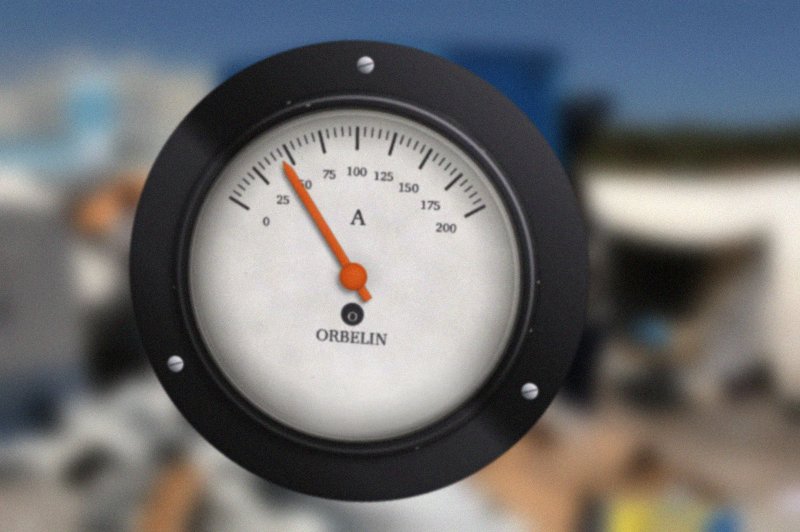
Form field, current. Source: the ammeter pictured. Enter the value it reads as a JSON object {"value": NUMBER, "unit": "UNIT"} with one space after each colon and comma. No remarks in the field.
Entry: {"value": 45, "unit": "A"}
